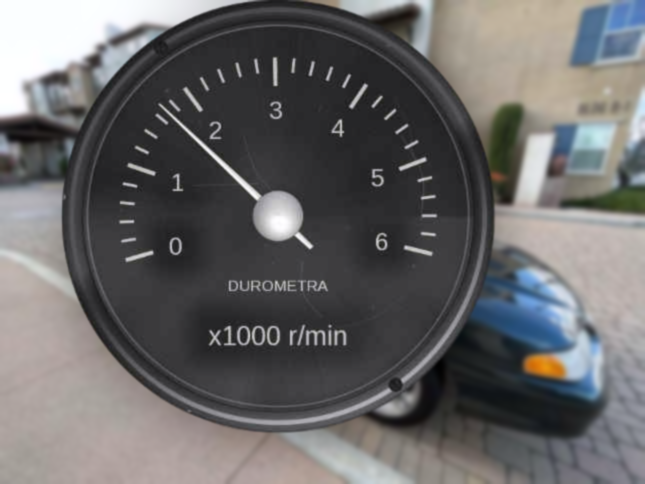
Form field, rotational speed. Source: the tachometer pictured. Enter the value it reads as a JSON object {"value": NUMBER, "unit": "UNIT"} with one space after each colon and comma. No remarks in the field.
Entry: {"value": 1700, "unit": "rpm"}
